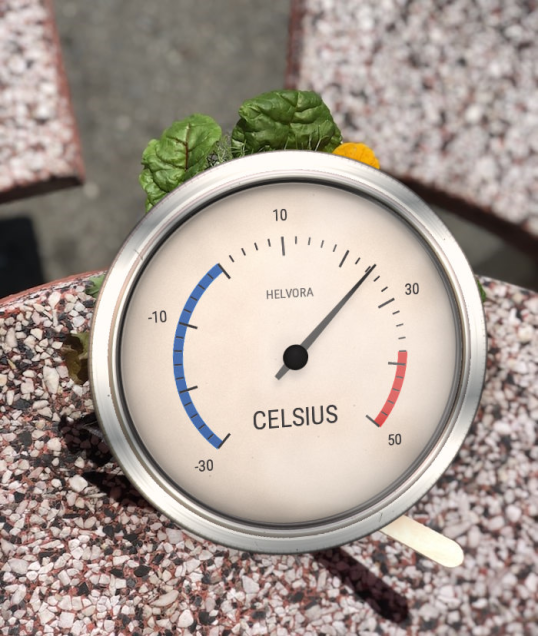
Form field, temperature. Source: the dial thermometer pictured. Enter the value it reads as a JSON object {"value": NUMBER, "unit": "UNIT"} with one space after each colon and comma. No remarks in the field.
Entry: {"value": 24, "unit": "°C"}
